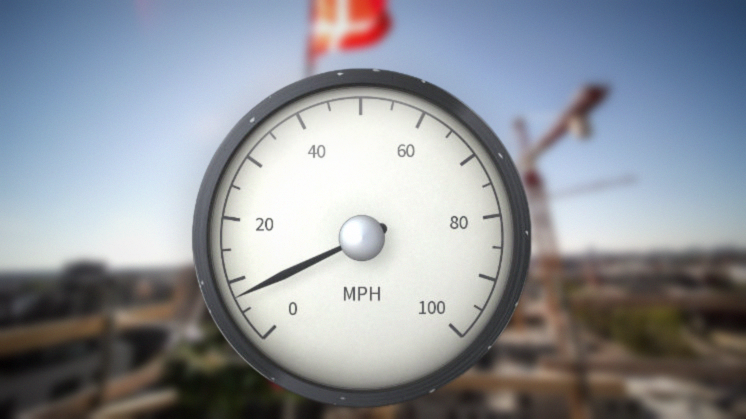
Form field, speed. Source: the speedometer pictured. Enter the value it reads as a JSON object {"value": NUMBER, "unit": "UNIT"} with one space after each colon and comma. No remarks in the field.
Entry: {"value": 7.5, "unit": "mph"}
